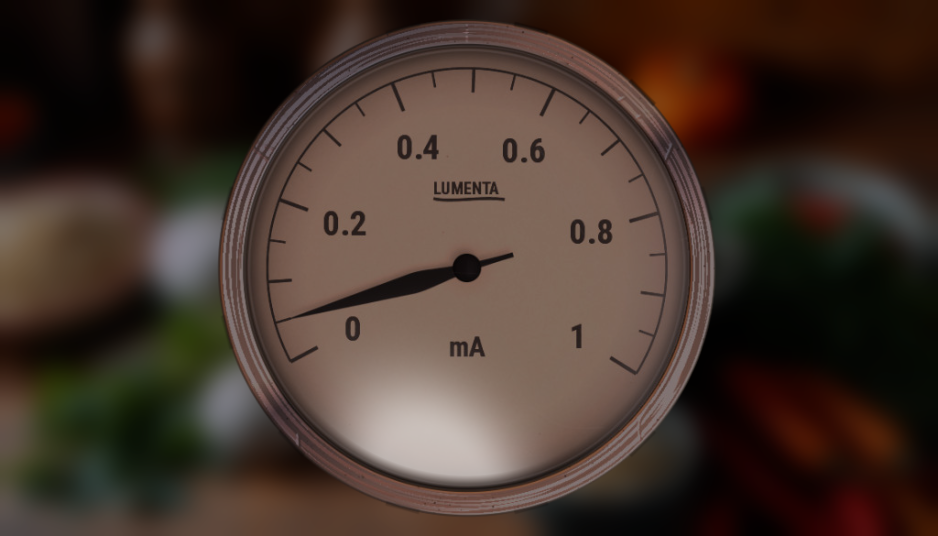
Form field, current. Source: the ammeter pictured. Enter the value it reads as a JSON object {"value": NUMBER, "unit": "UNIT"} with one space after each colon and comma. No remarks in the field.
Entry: {"value": 0.05, "unit": "mA"}
